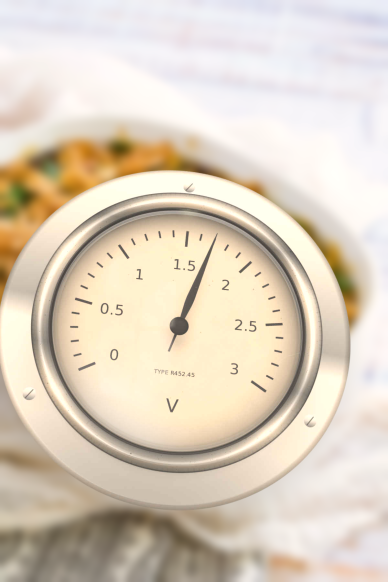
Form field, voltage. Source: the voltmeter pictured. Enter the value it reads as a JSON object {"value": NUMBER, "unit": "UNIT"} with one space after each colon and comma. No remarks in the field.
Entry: {"value": 1.7, "unit": "V"}
